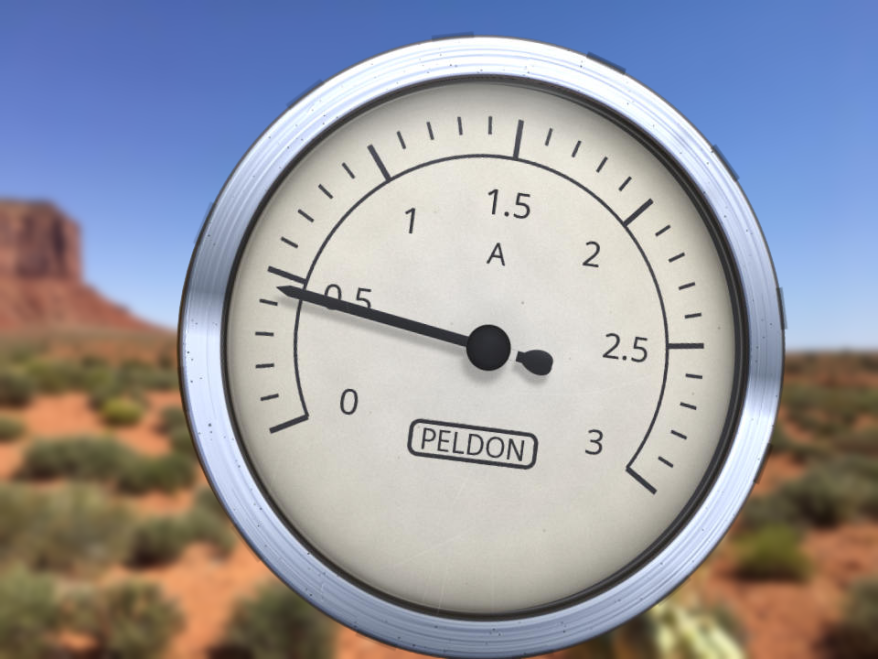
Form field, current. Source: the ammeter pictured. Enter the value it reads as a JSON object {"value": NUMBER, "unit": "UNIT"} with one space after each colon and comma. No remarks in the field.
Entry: {"value": 0.45, "unit": "A"}
